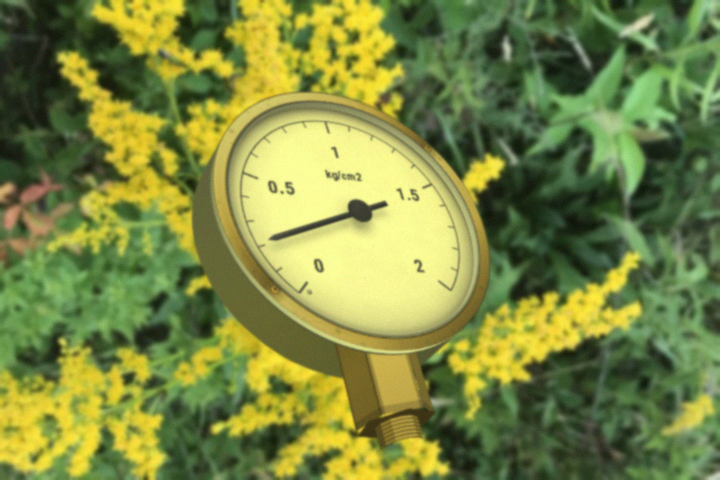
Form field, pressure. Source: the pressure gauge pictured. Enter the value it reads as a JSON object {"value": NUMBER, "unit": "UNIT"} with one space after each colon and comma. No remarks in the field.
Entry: {"value": 0.2, "unit": "kg/cm²"}
